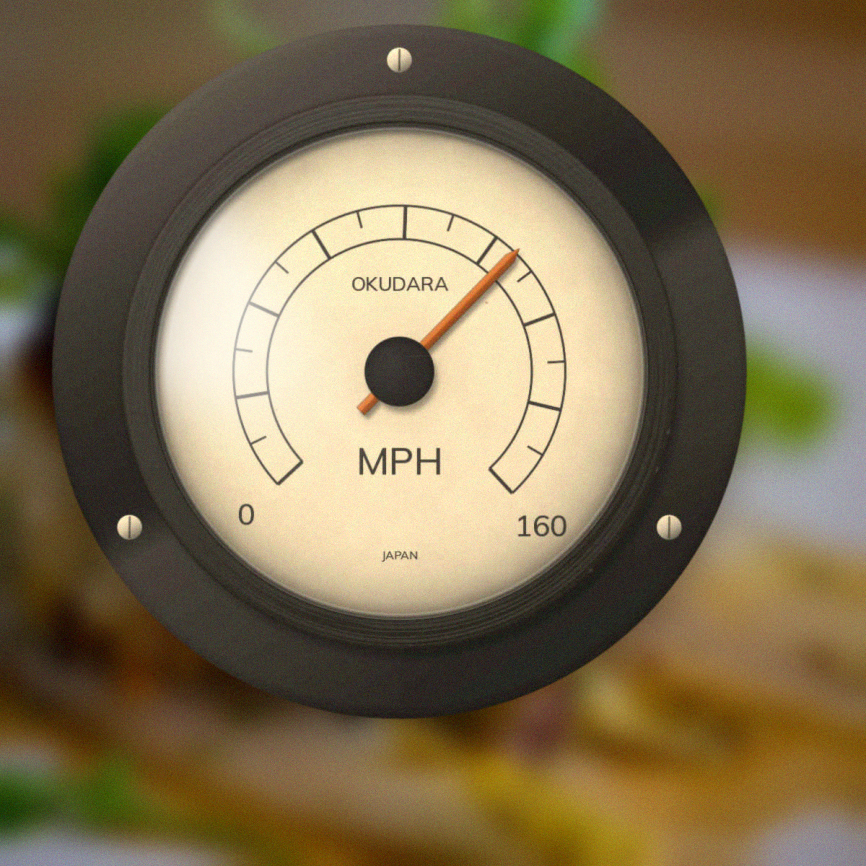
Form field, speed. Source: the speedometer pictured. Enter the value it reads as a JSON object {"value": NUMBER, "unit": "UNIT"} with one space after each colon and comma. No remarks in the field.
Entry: {"value": 105, "unit": "mph"}
